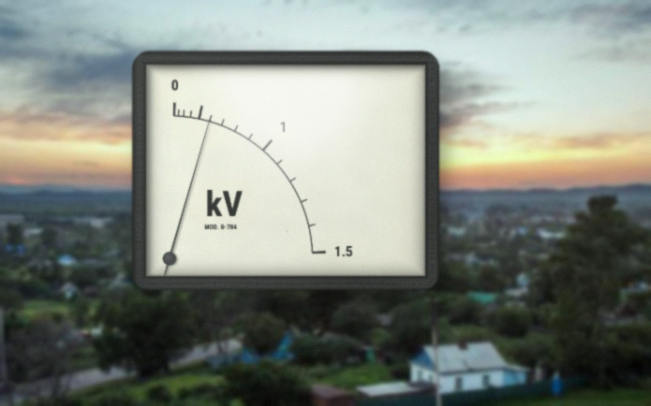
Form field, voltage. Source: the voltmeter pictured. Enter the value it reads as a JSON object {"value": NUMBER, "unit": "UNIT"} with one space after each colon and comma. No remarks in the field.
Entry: {"value": 0.6, "unit": "kV"}
